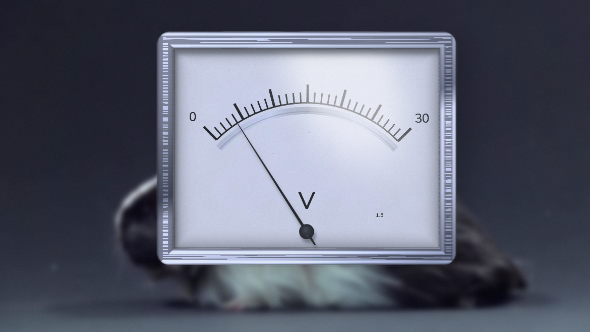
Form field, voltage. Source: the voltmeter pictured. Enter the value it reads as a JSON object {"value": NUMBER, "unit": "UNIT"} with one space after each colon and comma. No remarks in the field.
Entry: {"value": 4, "unit": "V"}
